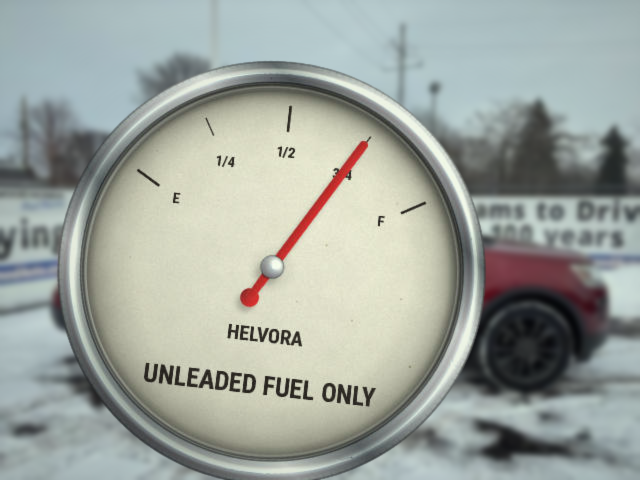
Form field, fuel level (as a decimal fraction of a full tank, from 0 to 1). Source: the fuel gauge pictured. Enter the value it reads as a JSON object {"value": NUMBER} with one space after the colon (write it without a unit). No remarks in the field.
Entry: {"value": 0.75}
